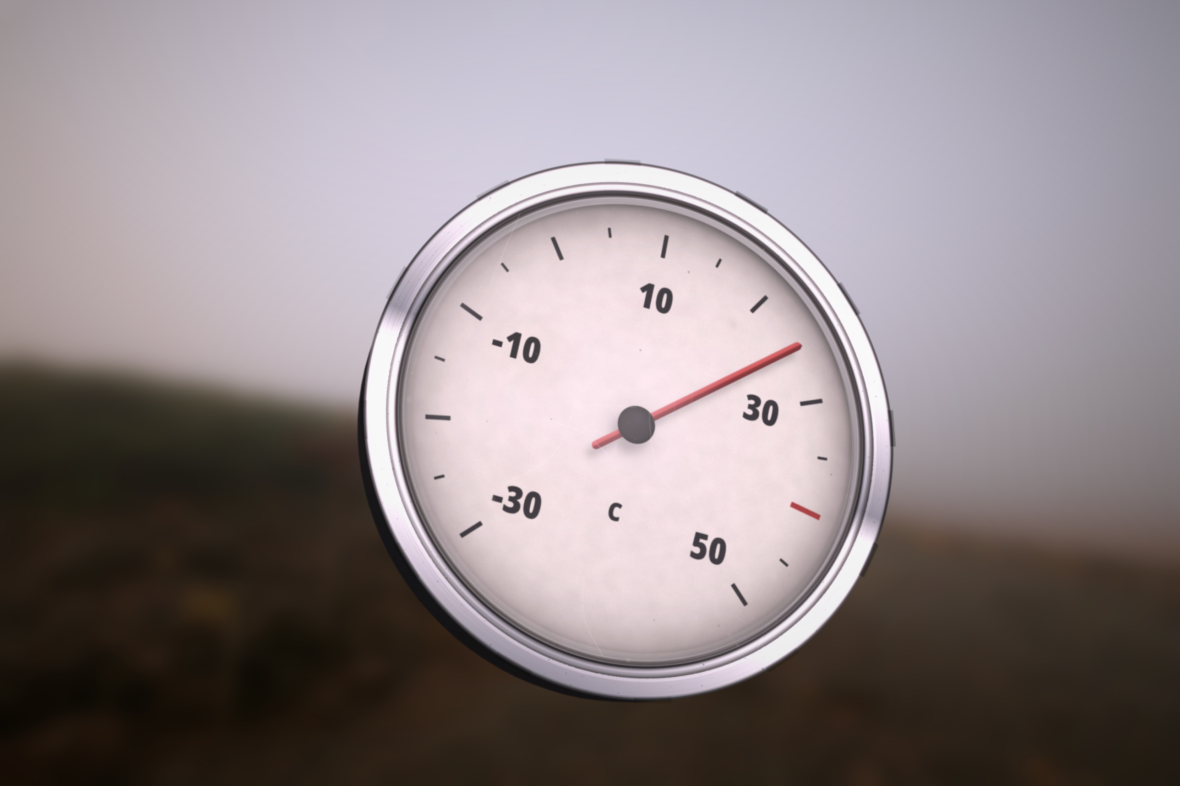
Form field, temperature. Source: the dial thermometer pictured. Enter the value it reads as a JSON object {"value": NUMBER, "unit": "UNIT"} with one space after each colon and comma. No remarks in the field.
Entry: {"value": 25, "unit": "°C"}
